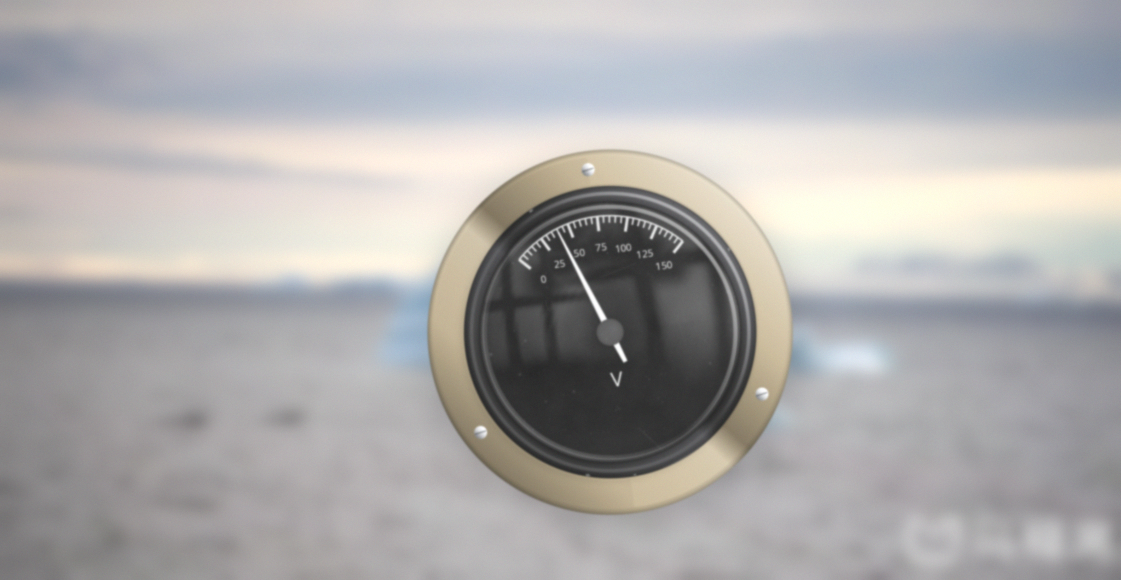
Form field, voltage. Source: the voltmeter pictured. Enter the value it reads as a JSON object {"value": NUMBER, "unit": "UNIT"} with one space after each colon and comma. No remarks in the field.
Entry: {"value": 40, "unit": "V"}
